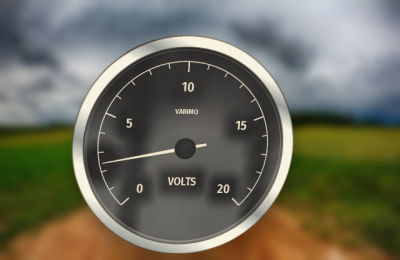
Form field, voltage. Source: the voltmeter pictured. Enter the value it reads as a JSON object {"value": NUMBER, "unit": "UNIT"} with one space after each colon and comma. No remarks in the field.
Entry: {"value": 2.5, "unit": "V"}
